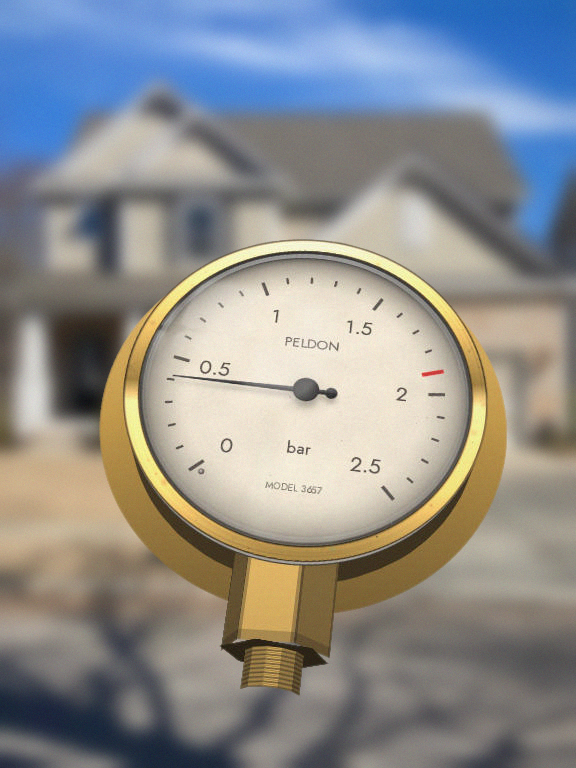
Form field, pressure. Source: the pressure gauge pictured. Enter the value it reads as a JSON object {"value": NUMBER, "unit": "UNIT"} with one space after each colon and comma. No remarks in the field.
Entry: {"value": 0.4, "unit": "bar"}
